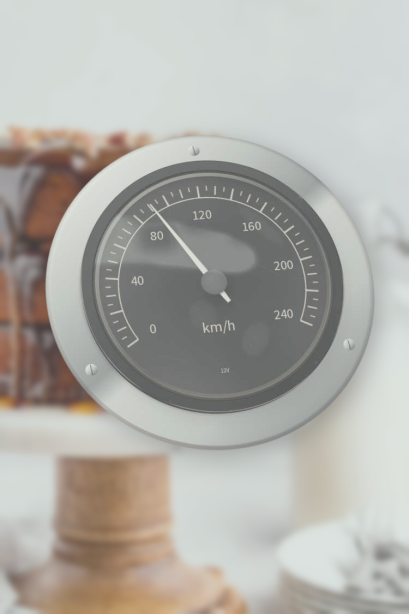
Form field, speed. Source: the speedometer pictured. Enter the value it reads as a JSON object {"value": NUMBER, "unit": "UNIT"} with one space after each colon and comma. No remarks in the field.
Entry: {"value": 90, "unit": "km/h"}
